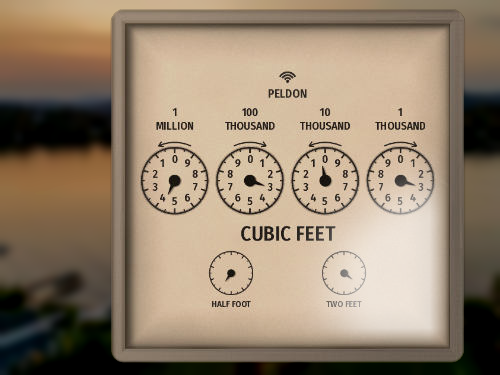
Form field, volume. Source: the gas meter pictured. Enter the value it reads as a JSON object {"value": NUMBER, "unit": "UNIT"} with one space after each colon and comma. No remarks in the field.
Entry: {"value": 430300, "unit": "ft³"}
